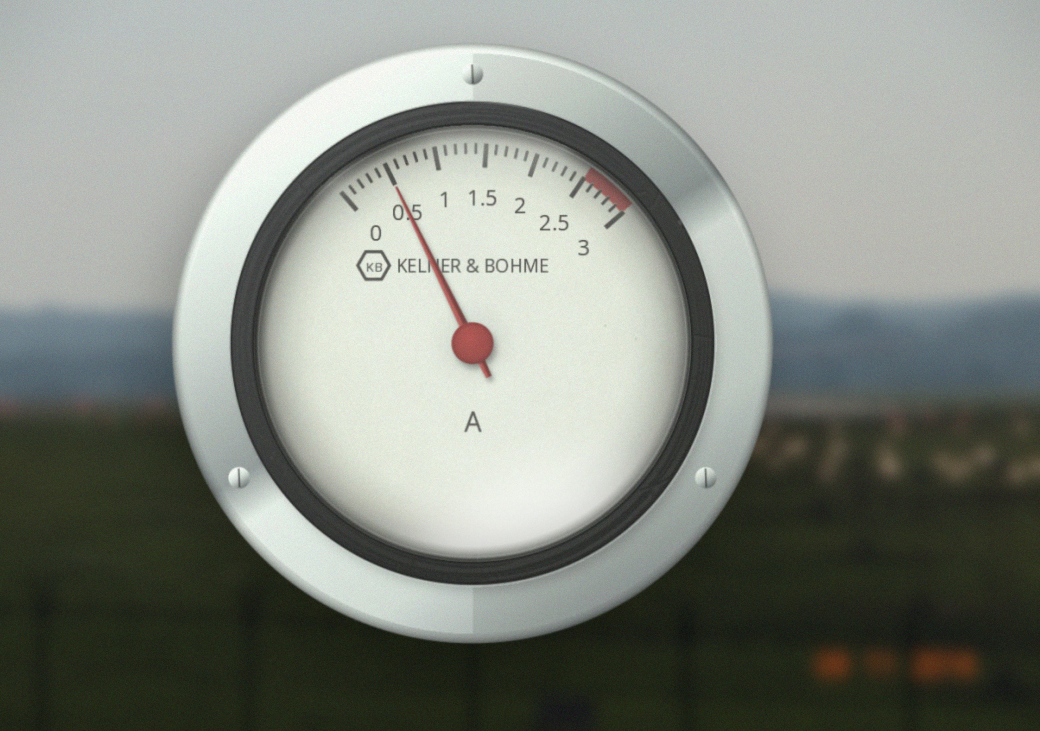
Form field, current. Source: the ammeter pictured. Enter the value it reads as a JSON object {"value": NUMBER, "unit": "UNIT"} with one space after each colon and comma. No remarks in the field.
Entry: {"value": 0.5, "unit": "A"}
